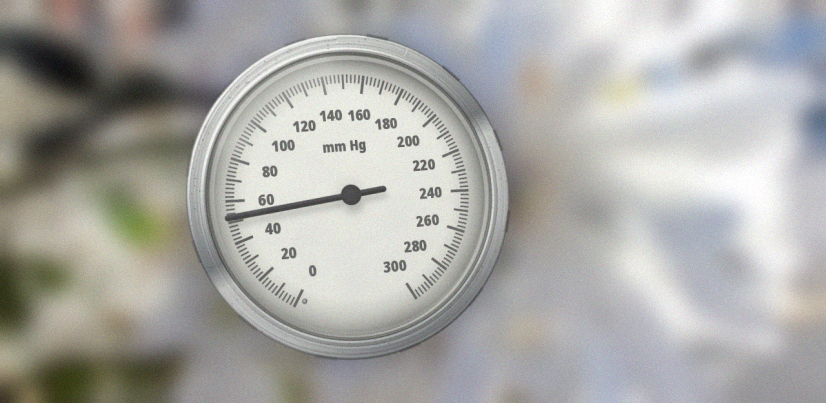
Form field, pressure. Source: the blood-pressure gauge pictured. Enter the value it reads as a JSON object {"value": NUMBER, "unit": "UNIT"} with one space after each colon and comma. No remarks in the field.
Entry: {"value": 52, "unit": "mmHg"}
